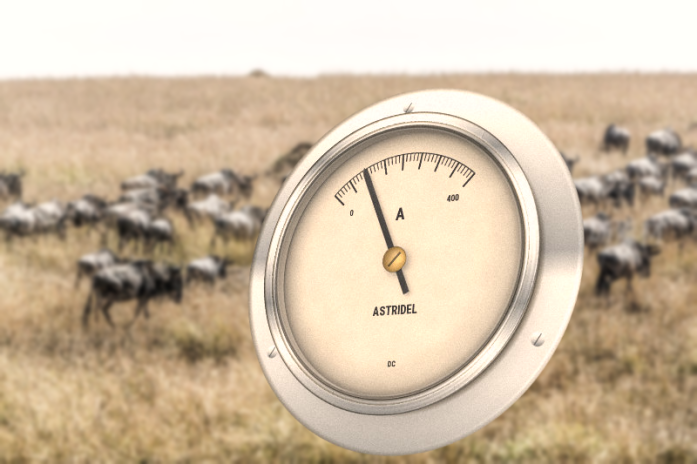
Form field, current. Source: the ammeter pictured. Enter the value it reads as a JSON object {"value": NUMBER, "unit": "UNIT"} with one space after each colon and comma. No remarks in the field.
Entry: {"value": 100, "unit": "A"}
